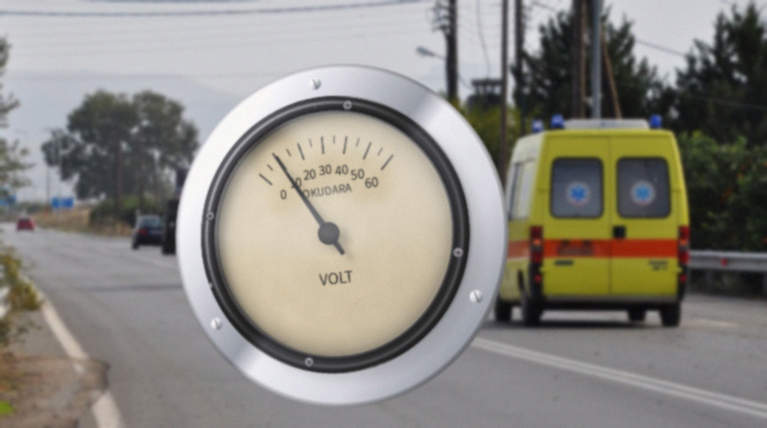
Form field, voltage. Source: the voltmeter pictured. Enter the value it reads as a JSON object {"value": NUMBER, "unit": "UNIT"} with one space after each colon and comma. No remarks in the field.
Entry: {"value": 10, "unit": "V"}
